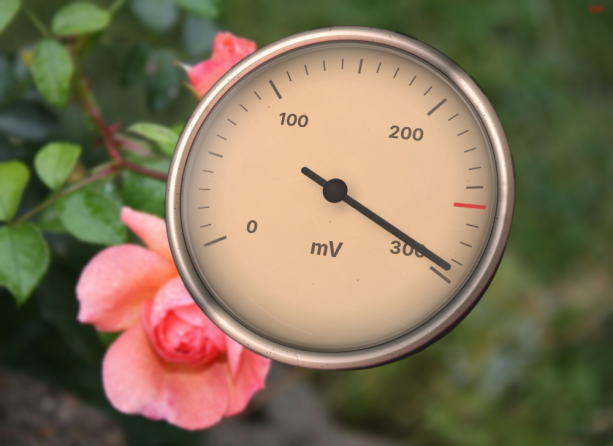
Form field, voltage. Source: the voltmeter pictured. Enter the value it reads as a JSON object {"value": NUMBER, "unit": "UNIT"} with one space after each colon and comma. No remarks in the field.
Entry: {"value": 295, "unit": "mV"}
